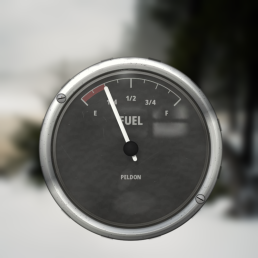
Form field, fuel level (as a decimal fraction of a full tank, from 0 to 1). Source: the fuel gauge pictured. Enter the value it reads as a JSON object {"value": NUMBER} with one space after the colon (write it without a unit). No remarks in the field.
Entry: {"value": 0.25}
